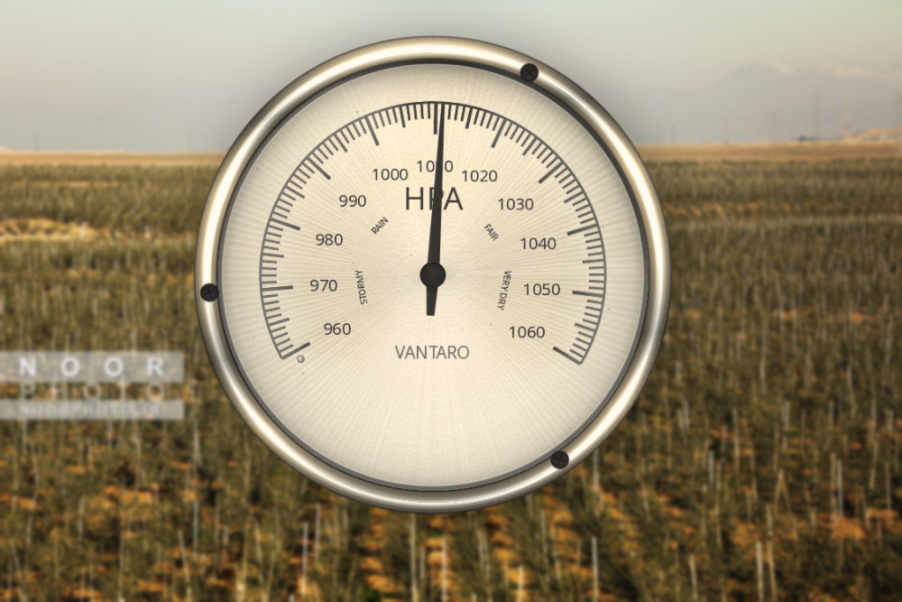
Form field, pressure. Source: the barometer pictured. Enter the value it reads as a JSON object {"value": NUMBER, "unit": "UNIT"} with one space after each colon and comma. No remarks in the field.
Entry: {"value": 1011, "unit": "hPa"}
